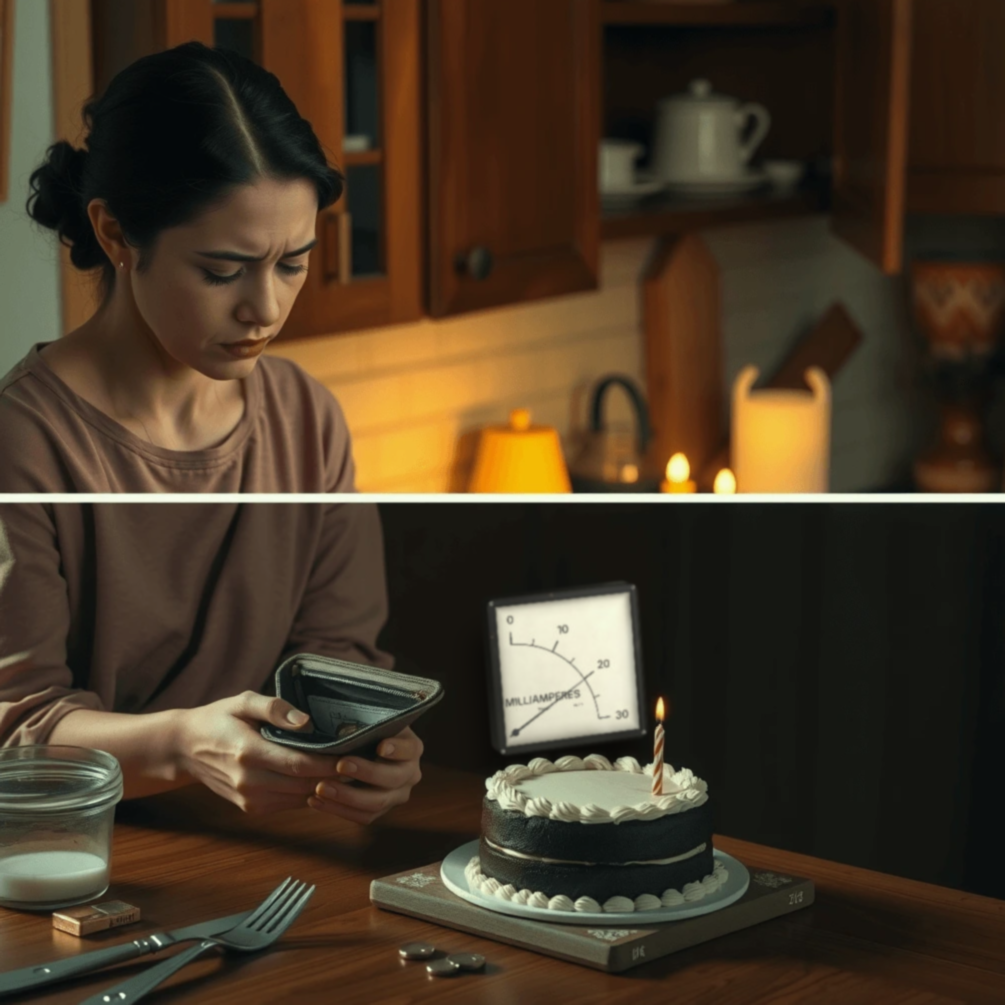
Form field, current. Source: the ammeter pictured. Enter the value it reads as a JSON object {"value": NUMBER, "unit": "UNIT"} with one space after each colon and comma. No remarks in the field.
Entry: {"value": 20, "unit": "mA"}
